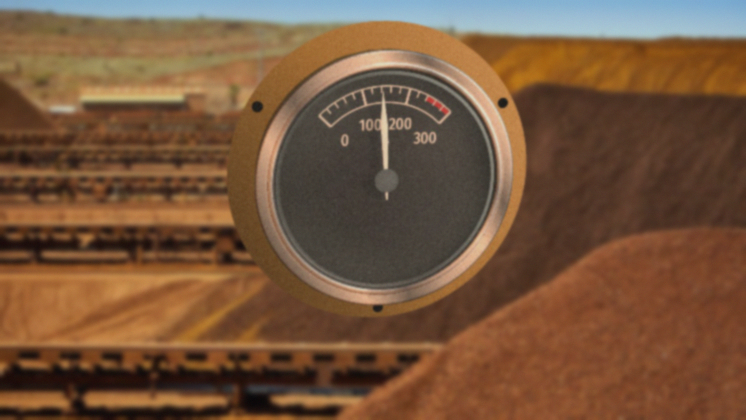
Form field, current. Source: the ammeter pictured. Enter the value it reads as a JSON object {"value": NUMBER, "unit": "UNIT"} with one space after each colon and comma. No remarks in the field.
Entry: {"value": 140, "unit": "A"}
